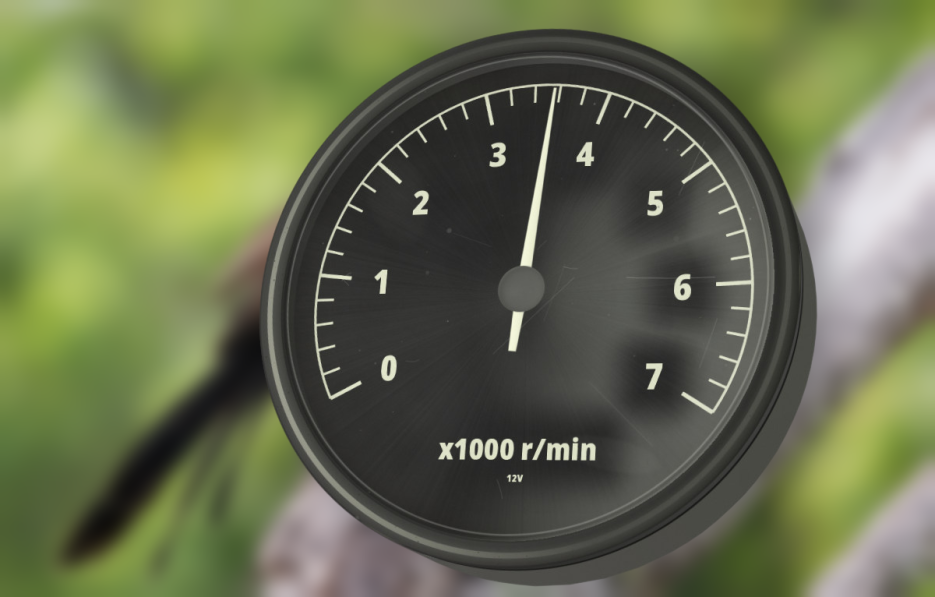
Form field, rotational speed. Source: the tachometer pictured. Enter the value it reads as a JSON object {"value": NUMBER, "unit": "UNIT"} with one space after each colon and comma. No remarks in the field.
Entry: {"value": 3600, "unit": "rpm"}
